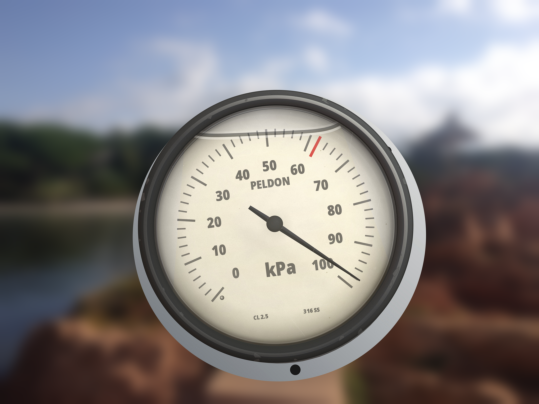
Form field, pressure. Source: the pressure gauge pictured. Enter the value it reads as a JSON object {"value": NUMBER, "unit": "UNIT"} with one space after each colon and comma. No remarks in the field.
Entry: {"value": 98, "unit": "kPa"}
